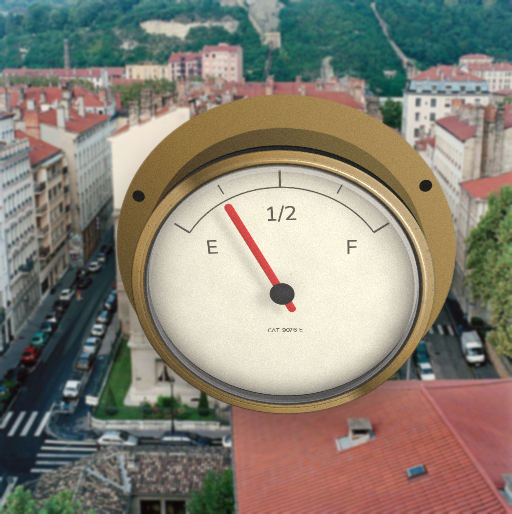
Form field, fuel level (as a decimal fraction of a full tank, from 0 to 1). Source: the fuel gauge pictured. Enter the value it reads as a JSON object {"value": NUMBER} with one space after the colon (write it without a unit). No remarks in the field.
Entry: {"value": 0.25}
